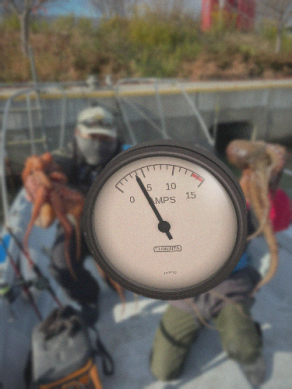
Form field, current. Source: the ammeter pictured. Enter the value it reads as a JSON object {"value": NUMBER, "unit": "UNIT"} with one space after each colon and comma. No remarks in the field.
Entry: {"value": 4, "unit": "A"}
